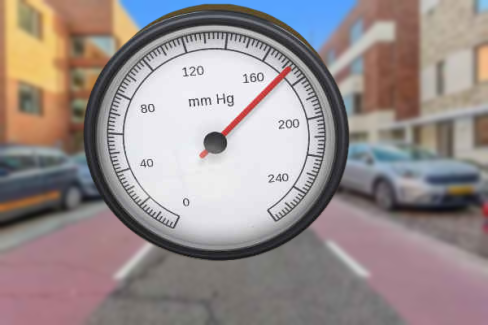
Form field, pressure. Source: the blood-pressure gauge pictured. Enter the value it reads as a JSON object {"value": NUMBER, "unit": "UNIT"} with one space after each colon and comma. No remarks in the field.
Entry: {"value": 172, "unit": "mmHg"}
